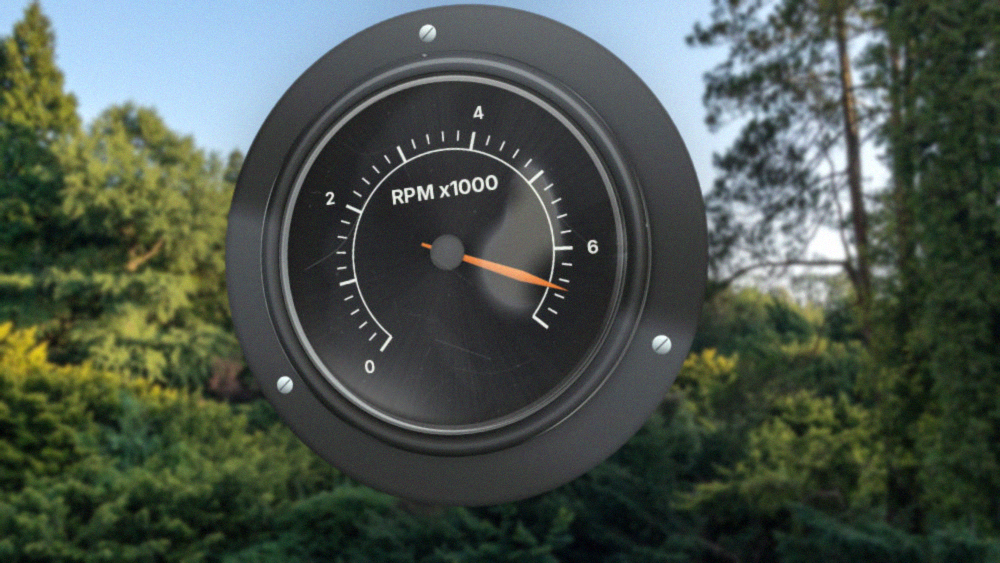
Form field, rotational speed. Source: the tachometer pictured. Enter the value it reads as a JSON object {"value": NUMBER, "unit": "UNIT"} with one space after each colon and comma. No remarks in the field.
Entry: {"value": 6500, "unit": "rpm"}
